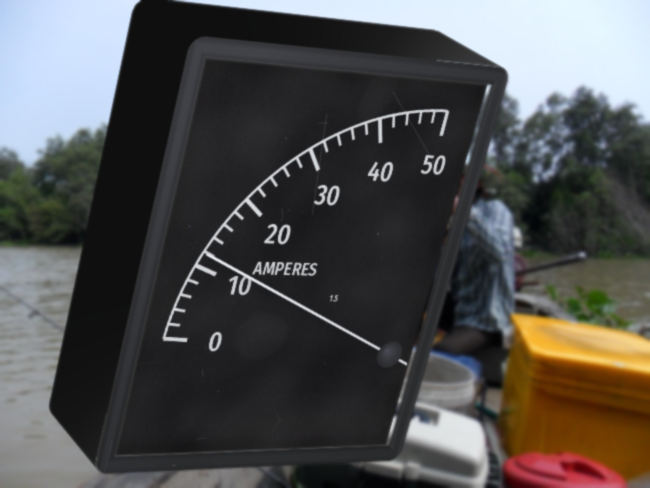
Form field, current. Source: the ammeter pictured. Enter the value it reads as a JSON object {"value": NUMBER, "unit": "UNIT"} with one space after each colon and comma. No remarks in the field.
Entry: {"value": 12, "unit": "A"}
